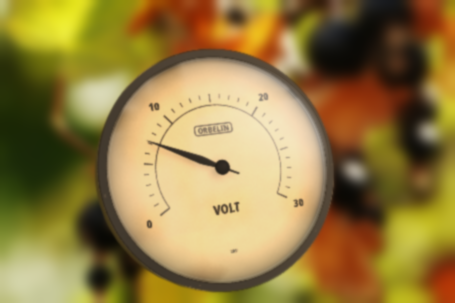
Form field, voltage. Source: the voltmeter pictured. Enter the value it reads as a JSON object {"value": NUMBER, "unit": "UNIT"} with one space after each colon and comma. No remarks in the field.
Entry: {"value": 7, "unit": "V"}
